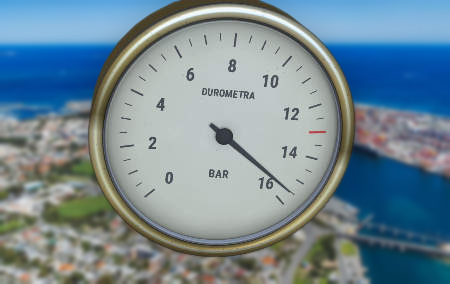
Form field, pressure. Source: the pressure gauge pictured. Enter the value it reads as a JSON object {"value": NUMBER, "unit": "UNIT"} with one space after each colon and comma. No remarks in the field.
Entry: {"value": 15.5, "unit": "bar"}
